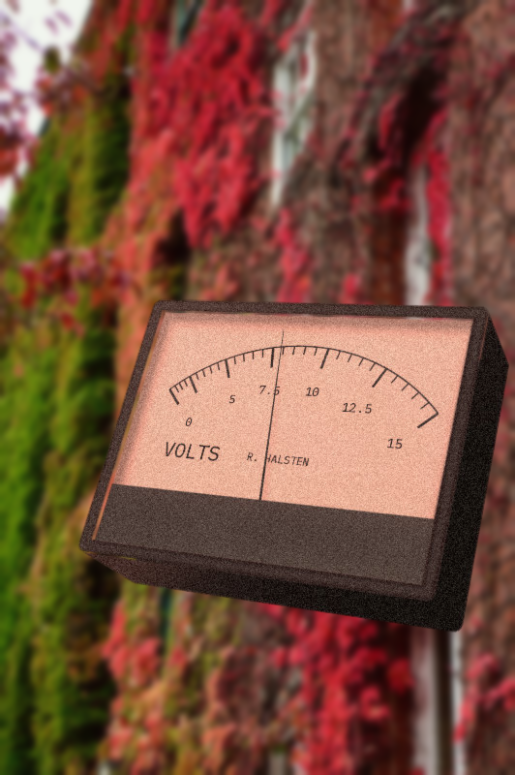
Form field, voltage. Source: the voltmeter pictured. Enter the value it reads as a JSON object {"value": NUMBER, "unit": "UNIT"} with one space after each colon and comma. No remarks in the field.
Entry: {"value": 8, "unit": "V"}
